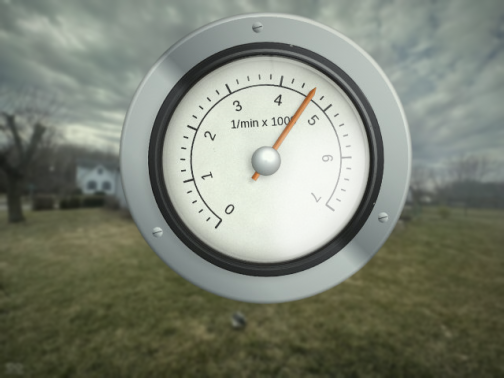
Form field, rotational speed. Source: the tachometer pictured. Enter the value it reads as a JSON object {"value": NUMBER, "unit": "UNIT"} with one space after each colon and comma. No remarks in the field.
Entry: {"value": 4600, "unit": "rpm"}
